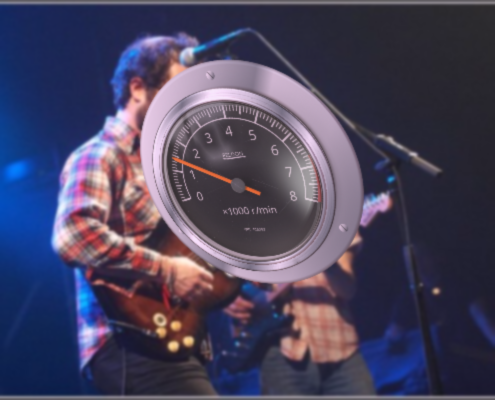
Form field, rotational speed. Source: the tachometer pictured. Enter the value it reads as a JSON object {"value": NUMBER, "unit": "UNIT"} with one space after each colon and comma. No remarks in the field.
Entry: {"value": 1500, "unit": "rpm"}
